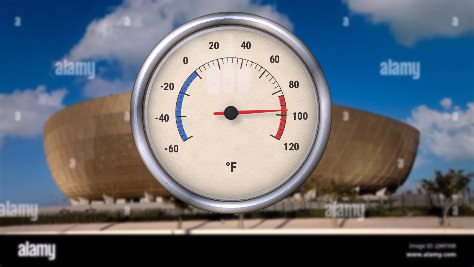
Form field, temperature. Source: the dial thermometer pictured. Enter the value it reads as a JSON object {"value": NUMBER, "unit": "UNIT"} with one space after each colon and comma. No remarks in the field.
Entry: {"value": 96, "unit": "°F"}
